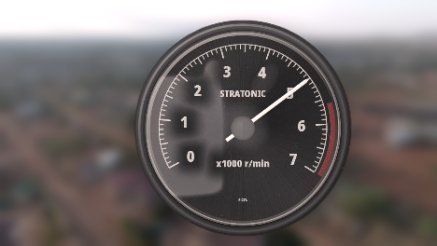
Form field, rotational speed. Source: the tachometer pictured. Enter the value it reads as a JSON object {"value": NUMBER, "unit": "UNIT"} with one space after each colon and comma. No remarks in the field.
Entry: {"value": 5000, "unit": "rpm"}
